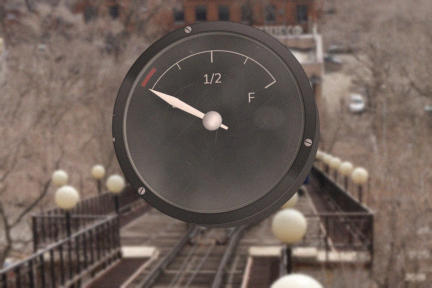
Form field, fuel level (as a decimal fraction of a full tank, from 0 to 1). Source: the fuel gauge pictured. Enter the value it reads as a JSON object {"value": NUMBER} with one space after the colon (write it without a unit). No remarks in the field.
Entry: {"value": 0}
